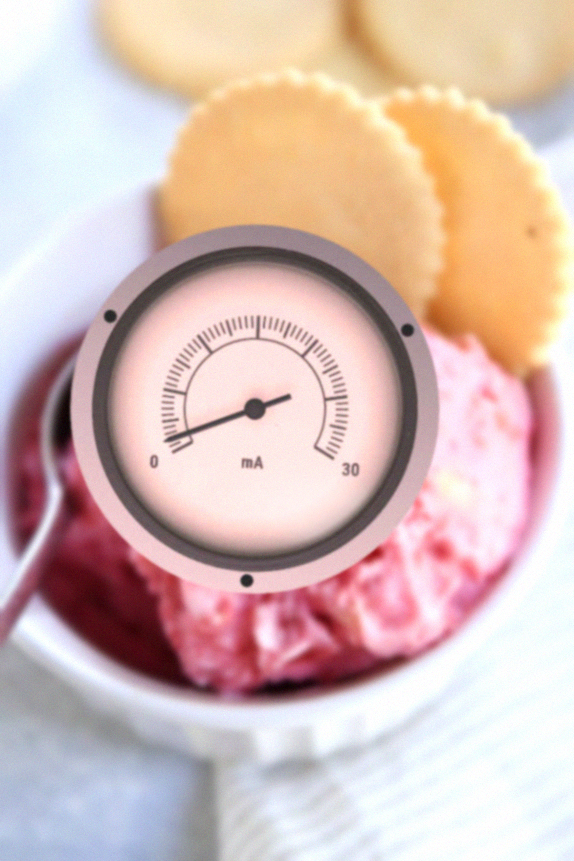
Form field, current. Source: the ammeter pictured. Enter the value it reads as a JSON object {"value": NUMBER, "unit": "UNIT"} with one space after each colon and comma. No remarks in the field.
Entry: {"value": 1, "unit": "mA"}
